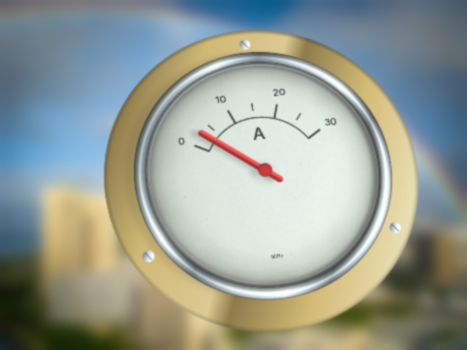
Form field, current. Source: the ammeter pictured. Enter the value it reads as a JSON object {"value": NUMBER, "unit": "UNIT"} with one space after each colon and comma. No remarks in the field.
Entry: {"value": 2.5, "unit": "A"}
